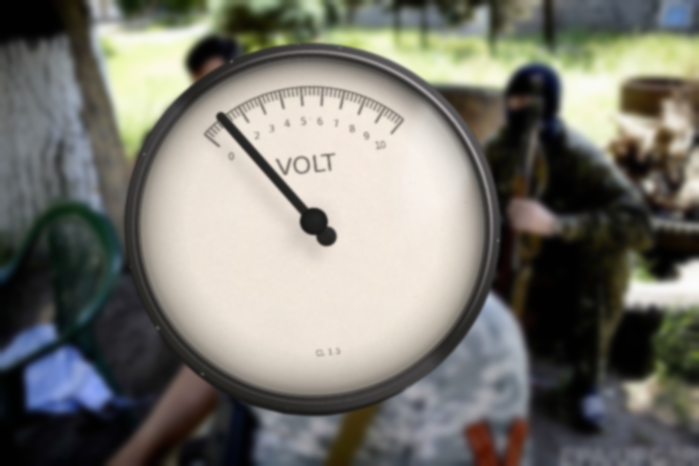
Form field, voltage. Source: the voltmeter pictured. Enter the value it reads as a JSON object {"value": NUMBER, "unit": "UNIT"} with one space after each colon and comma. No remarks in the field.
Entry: {"value": 1, "unit": "V"}
